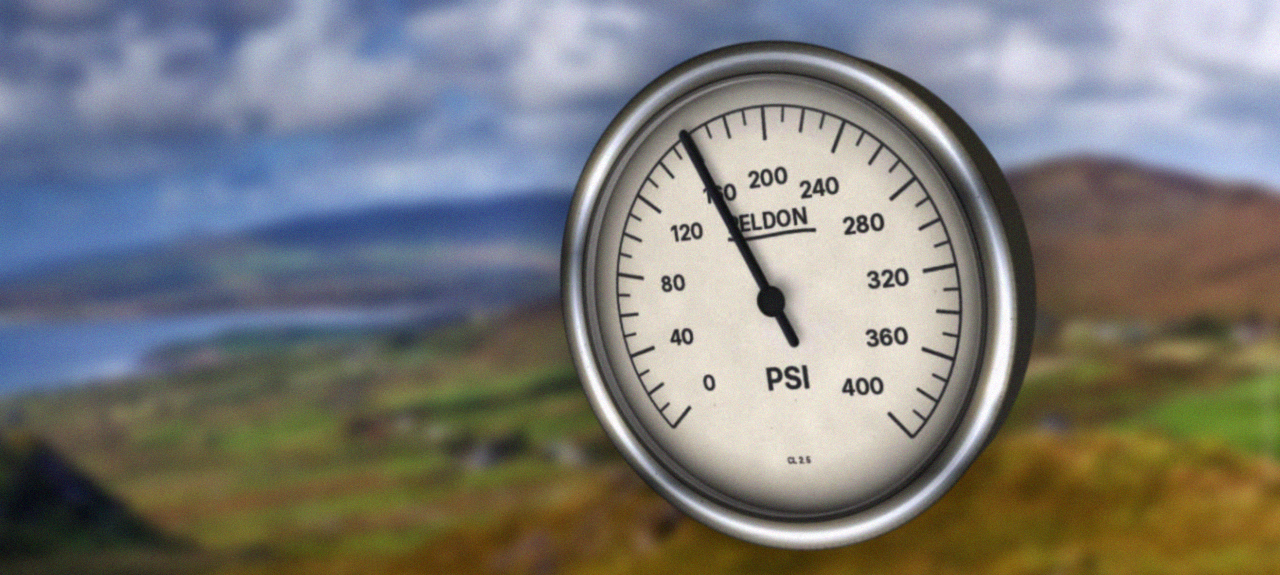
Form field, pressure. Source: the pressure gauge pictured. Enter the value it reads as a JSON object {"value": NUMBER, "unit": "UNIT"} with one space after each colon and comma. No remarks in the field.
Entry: {"value": 160, "unit": "psi"}
